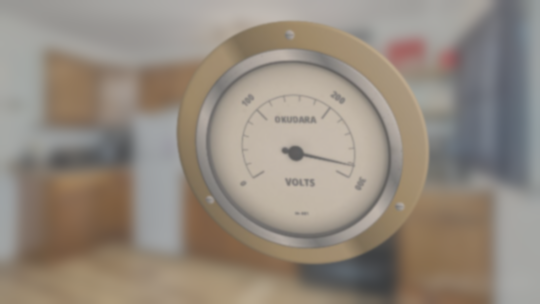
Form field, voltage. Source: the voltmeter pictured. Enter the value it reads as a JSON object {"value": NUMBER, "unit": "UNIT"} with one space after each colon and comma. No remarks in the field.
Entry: {"value": 280, "unit": "V"}
